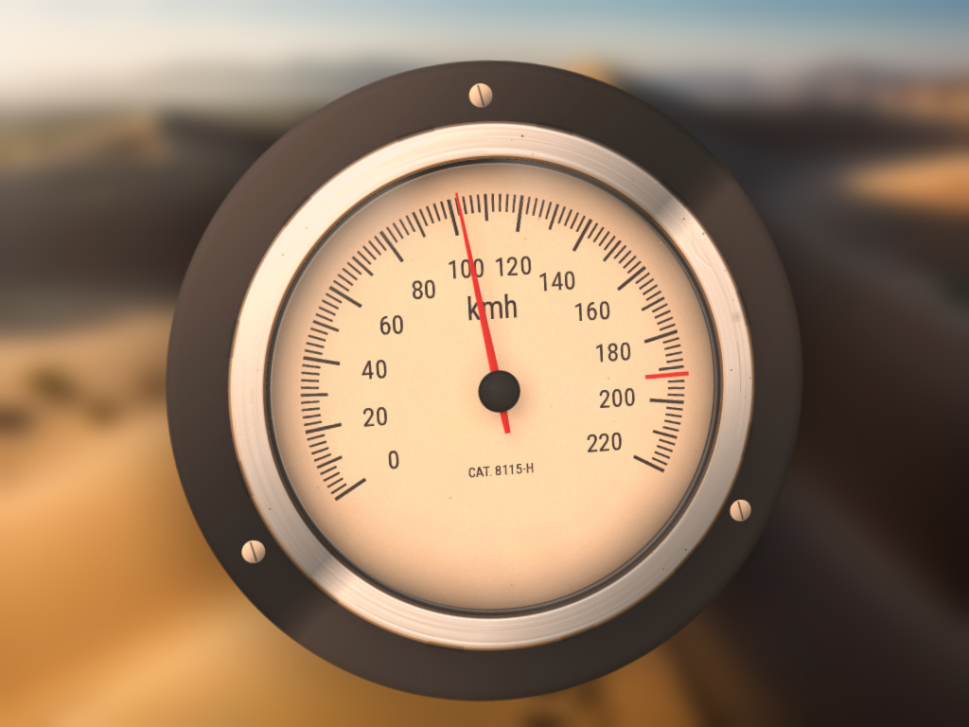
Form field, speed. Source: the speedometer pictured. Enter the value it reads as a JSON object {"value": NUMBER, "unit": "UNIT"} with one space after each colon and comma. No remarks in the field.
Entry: {"value": 102, "unit": "km/h"}
